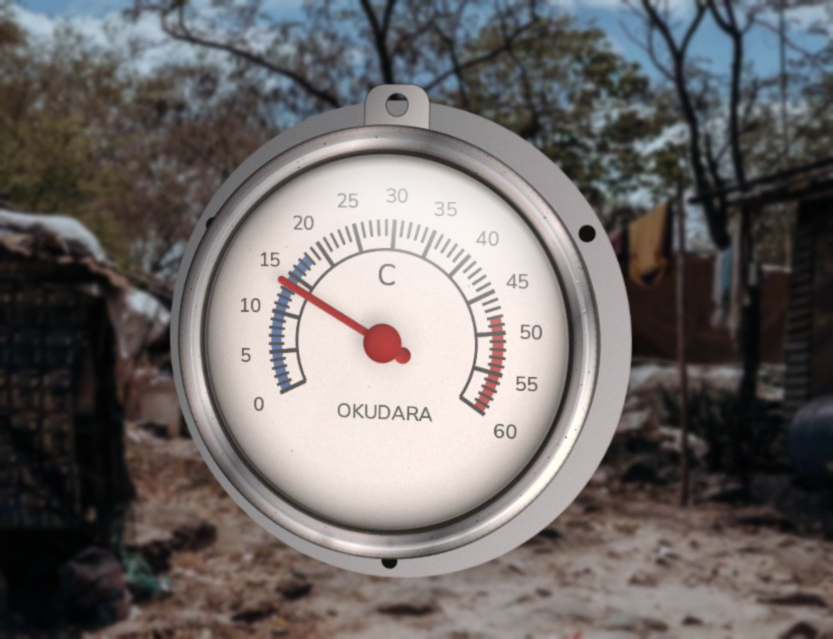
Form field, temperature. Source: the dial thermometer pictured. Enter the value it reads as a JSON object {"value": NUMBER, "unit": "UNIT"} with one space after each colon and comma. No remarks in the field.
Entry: {"value": 14, "unit": "°C"}
